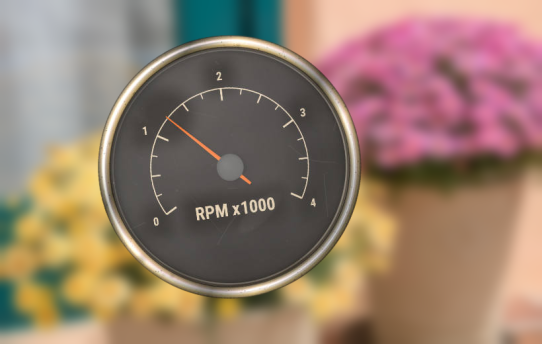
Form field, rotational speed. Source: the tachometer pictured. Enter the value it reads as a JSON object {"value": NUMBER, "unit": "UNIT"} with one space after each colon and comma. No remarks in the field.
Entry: {"value": 1250, "unit": "rpm"}
